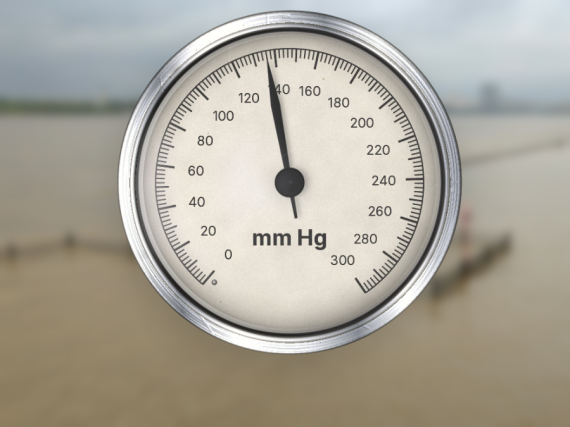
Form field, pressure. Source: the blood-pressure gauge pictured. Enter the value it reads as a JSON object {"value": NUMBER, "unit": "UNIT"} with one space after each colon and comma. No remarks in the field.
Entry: {"value": 136, "unit": "mmHg"}
